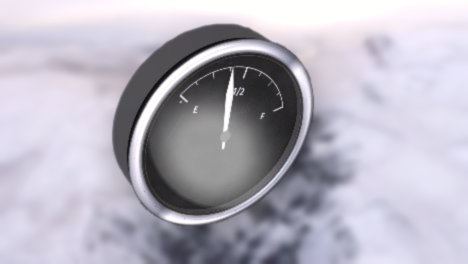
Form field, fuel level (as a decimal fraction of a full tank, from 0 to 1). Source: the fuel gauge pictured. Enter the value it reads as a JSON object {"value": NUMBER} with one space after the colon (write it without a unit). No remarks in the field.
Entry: {"value": 0.375}
